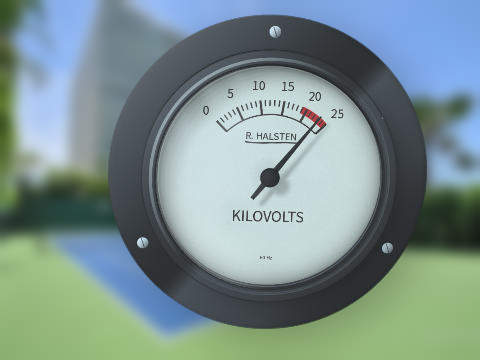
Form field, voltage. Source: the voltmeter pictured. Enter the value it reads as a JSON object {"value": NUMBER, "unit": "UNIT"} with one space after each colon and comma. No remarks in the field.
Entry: {"value": 23, "unit": "kV"}
